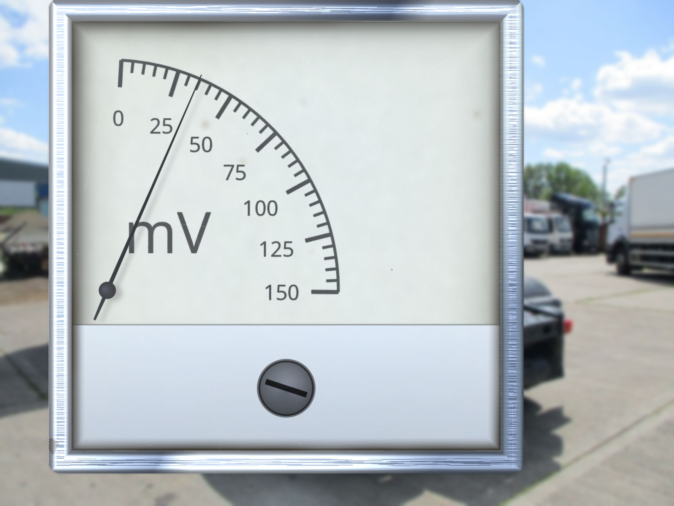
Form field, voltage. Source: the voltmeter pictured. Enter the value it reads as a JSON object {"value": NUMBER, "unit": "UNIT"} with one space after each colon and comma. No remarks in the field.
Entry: {"value": 35, "unit": "mV"}
